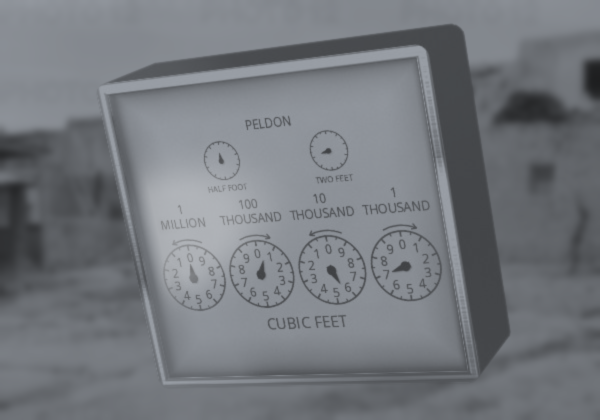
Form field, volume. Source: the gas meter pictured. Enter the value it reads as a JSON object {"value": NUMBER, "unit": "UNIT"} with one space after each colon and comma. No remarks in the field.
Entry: {"value": 5700, "unit": "ft³"}
